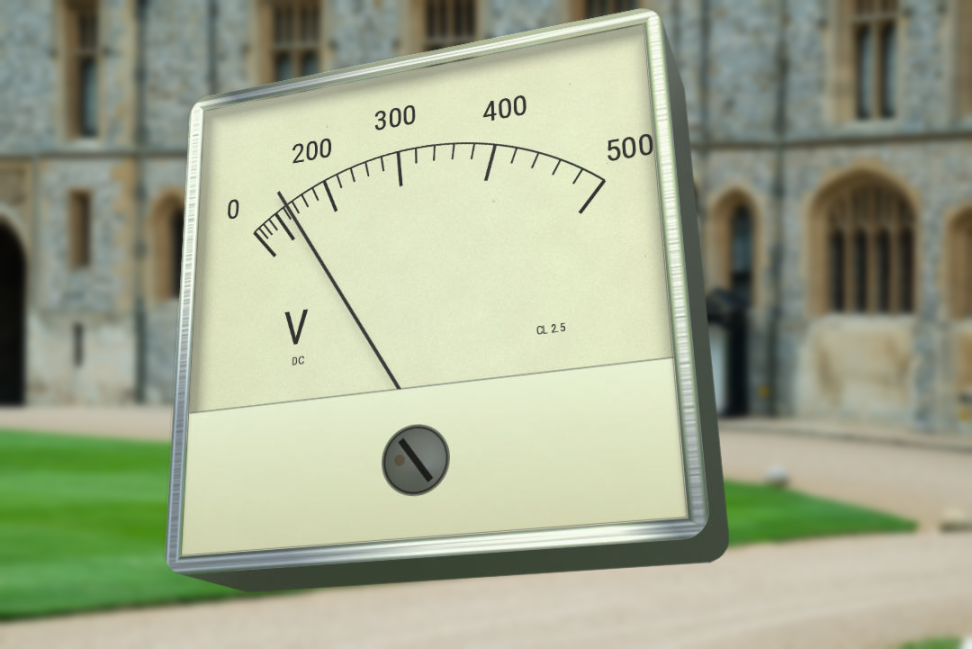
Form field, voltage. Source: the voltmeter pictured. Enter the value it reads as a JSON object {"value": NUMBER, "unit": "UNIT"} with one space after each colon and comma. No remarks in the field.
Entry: {"value": 130, "unit": "V"}
